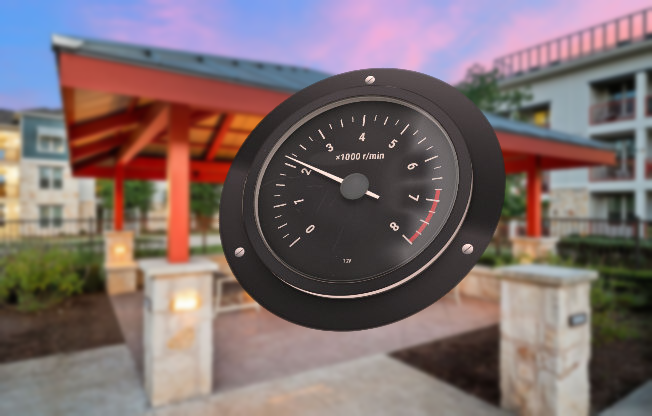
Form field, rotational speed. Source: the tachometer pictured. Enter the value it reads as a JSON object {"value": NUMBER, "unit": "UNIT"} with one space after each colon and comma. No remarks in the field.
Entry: {"value": 2125, "unit": "rpm"}
